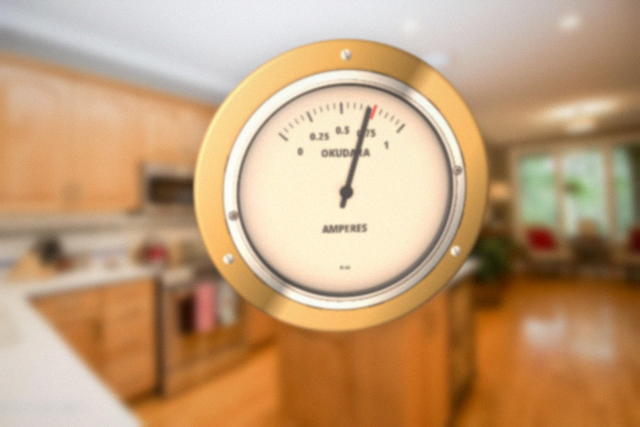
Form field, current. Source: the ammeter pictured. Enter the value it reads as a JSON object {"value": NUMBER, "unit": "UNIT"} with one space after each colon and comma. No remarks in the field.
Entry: {"value": 0.7, "unit": "A"}
